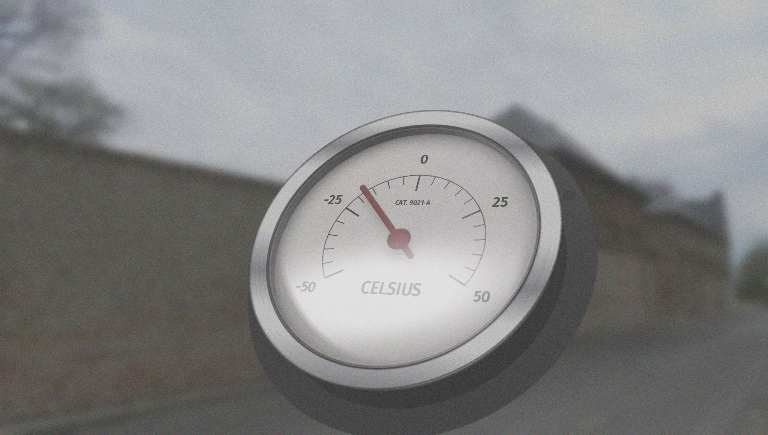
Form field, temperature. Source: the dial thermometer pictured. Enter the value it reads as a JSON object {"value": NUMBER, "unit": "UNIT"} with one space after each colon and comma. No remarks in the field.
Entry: {"value": -17.5, "unit": "°C"}
